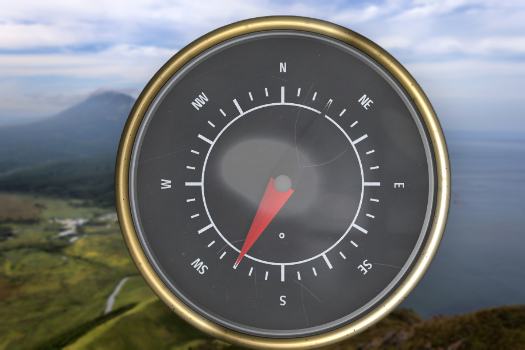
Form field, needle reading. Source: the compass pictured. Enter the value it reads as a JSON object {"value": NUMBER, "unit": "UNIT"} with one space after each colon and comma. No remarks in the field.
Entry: {"value": 210, "unit": "°"}
